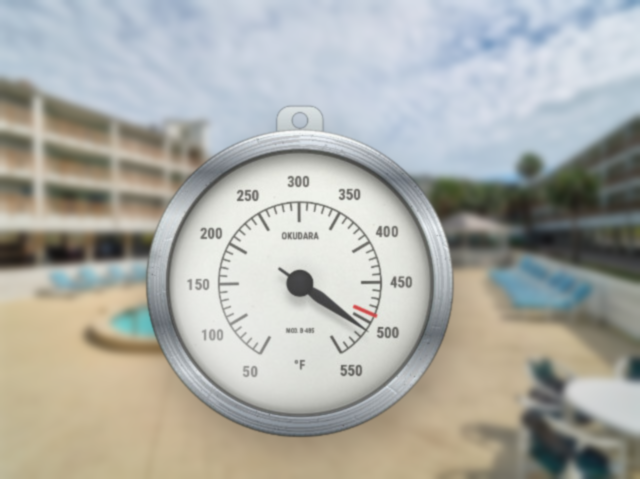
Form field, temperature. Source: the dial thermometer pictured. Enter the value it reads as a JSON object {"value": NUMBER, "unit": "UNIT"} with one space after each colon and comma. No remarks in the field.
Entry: {"value": 510, "unit": "°F"}
